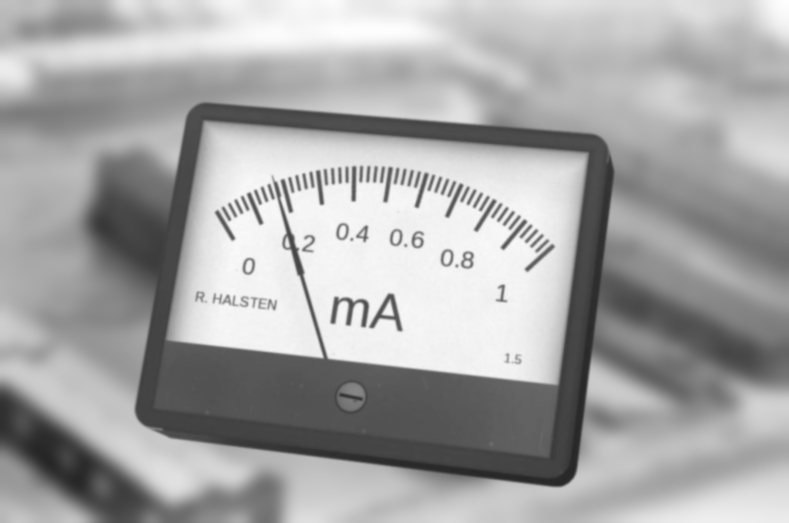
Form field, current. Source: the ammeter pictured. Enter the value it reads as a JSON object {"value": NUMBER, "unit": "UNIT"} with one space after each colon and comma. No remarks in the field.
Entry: {"value": 0.18, "unit": "mA"}
